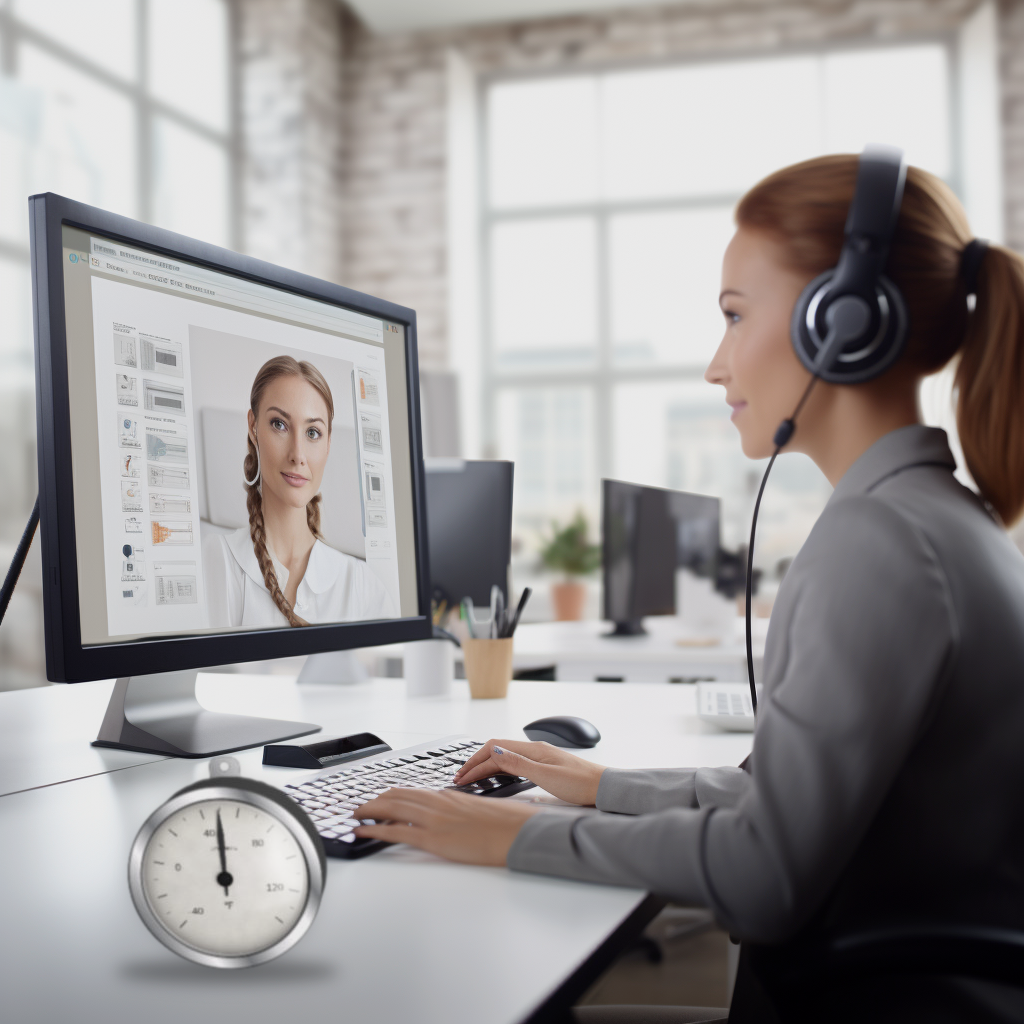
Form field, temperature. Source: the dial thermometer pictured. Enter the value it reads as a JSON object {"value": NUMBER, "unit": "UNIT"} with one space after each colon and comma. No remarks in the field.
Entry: {"value": 50, "unit": "°F"}
